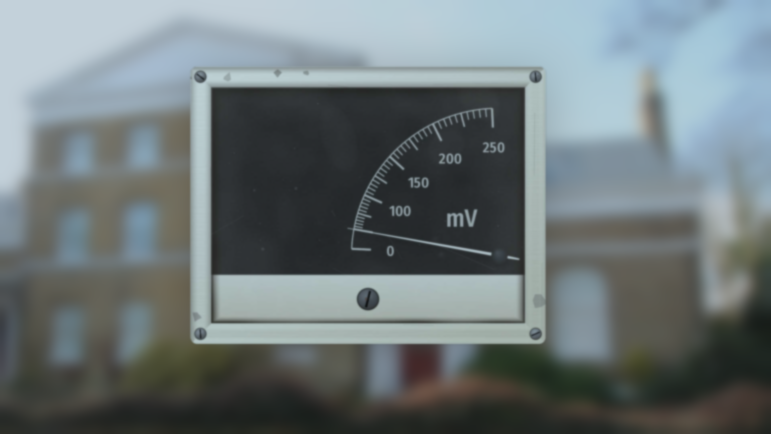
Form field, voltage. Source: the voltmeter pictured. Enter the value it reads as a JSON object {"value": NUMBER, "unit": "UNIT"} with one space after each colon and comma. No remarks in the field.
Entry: {"value": 50, "unit": "mV"}
